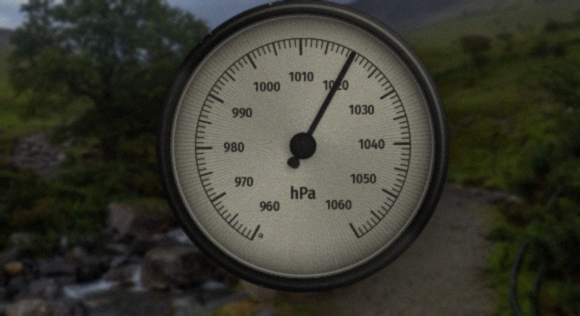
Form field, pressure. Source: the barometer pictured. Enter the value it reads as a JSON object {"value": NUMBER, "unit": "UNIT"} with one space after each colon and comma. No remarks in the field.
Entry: {"value": 1020, "unit": "hPa"}
